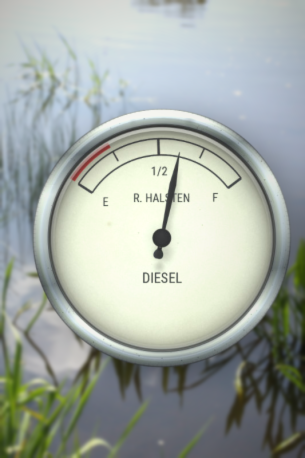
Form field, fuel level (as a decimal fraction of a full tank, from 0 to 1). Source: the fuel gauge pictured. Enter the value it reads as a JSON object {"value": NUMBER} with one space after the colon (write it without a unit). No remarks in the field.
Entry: {"value": 0.625}
